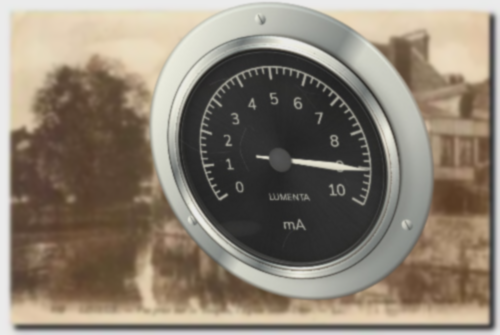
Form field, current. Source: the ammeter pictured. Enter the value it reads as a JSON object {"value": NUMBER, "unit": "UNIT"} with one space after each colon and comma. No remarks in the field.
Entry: {"value": 9, "unit": "mA"}
